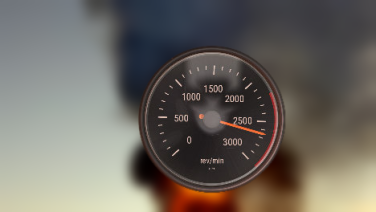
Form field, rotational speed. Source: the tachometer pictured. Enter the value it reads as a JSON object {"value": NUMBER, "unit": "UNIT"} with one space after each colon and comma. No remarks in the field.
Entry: {"value": 2650, "unit": "rpm"}
